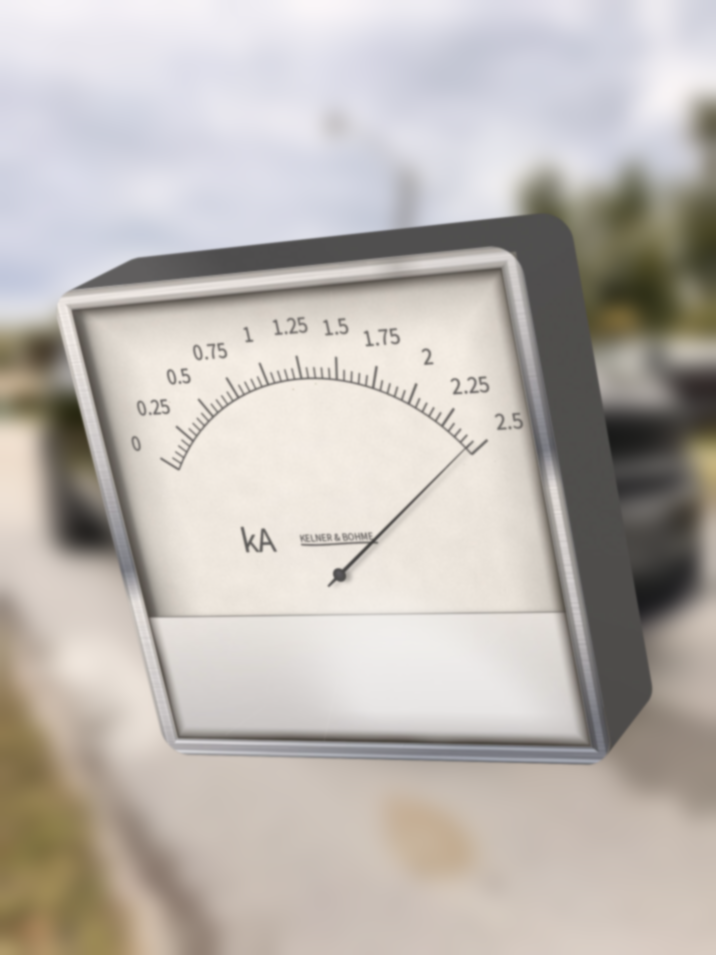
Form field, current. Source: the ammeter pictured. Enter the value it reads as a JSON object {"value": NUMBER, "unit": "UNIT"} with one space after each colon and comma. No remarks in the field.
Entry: {"value": 2.45, "unit": "kA"}
